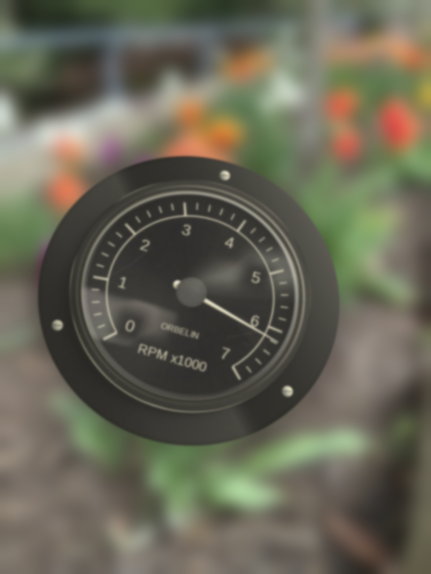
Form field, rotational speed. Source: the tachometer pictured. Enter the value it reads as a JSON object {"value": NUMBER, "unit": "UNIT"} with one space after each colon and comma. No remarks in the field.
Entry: {"value": 6200, "unit": "rpm"}
